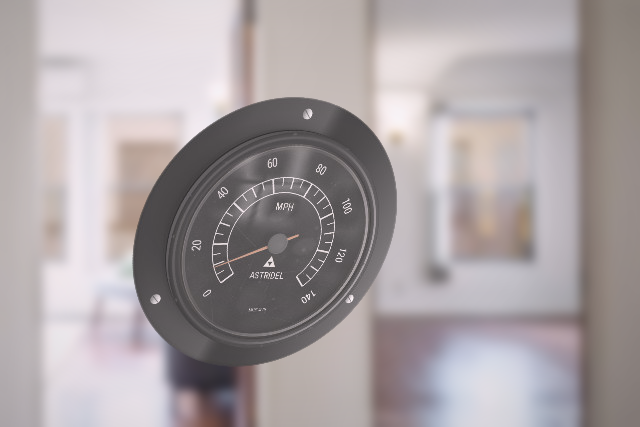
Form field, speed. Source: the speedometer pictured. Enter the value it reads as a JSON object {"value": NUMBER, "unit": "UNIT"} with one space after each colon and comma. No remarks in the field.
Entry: {"value": 10, "unit": "mph"}
